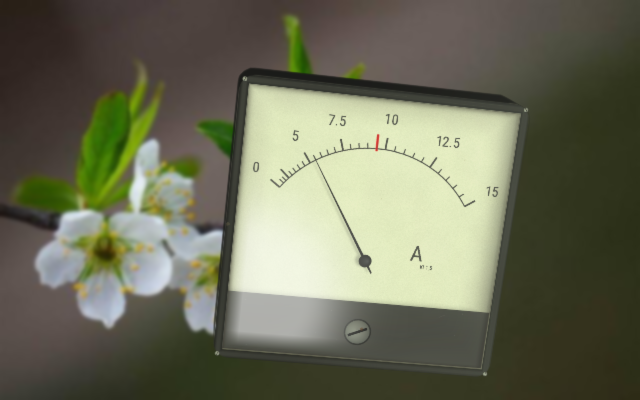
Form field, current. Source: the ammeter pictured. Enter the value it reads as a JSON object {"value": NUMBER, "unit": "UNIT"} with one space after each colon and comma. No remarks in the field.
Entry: {"value": 5.5, "unit": "A"}
